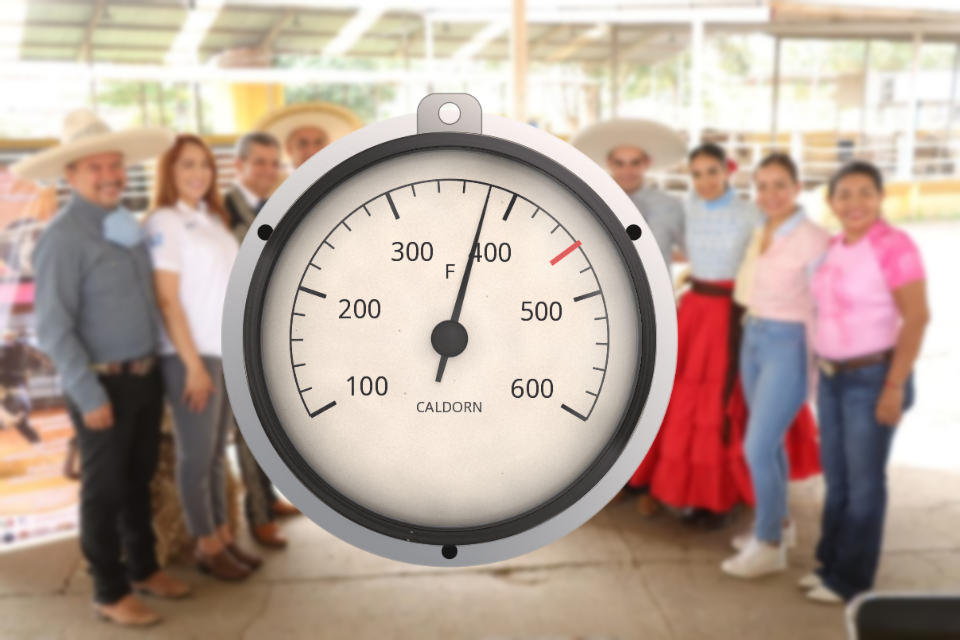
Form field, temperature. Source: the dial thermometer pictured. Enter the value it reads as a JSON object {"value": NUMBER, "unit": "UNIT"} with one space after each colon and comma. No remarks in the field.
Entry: {"value": 380, "unit": "°F"}
